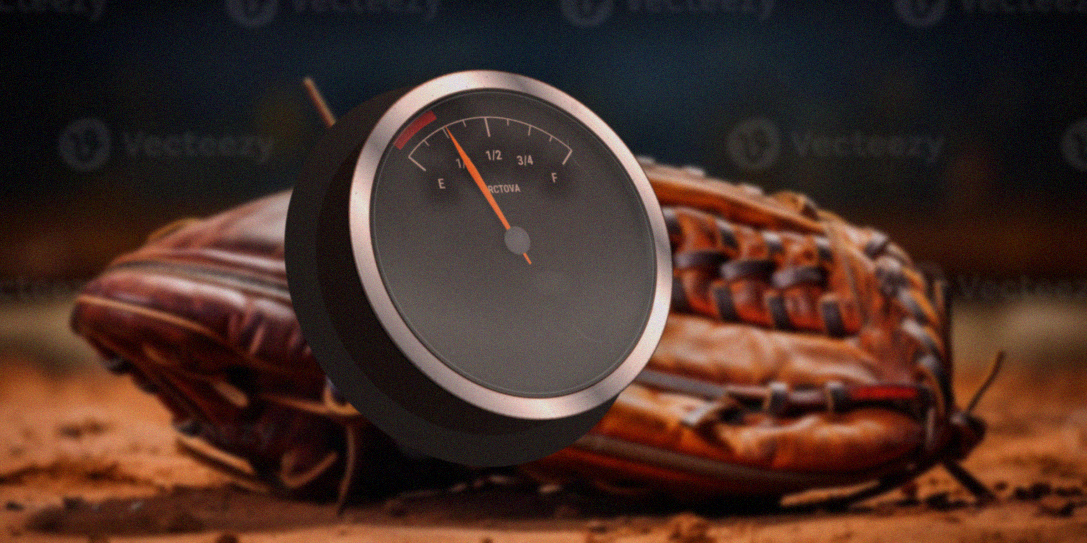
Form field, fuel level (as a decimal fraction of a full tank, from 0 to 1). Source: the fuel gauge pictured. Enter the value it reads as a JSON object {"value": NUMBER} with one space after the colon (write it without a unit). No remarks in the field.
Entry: {"value": 0.25}
